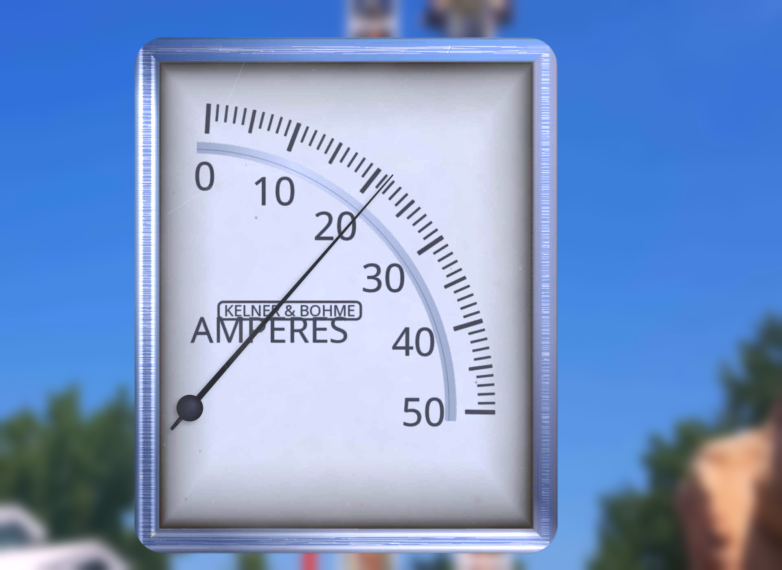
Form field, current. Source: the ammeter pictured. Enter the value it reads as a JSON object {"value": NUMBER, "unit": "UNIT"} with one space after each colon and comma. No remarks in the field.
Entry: {"value": 21.5, "unit": "A"}
